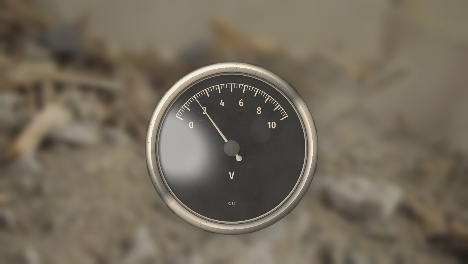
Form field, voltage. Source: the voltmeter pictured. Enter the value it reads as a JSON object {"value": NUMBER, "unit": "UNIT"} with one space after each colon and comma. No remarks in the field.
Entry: {"value": 2, "unit": "V"}
